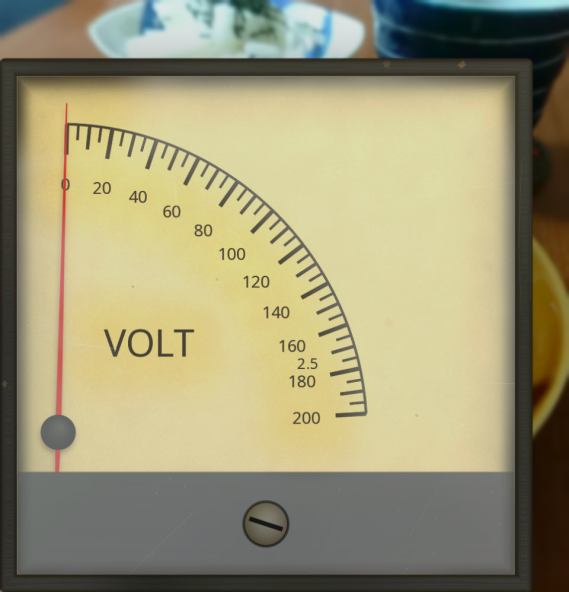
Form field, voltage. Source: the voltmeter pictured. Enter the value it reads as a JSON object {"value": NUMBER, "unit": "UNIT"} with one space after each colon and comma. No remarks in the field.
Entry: {"value": 0, "unit": "V"}
